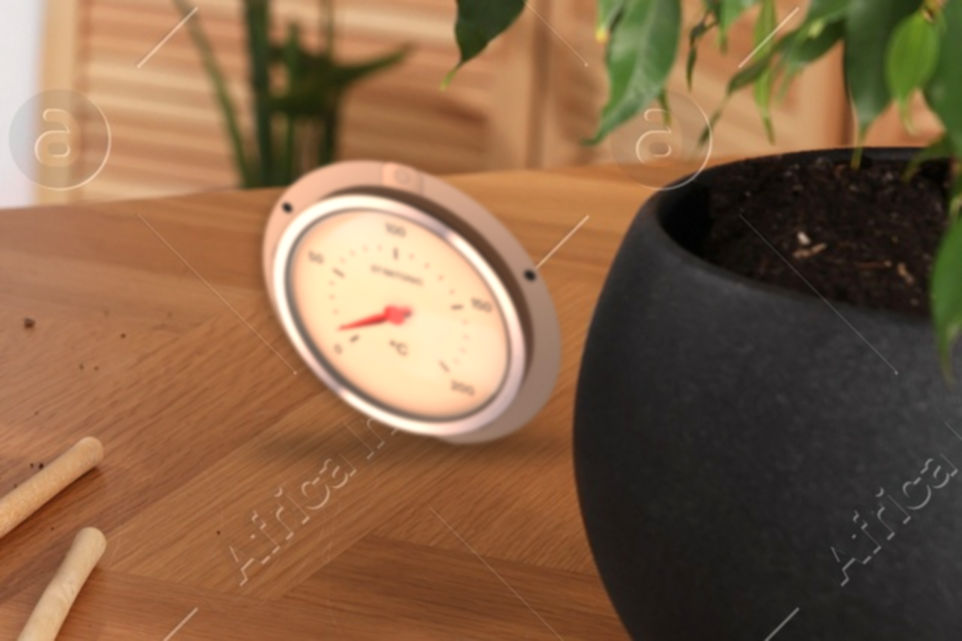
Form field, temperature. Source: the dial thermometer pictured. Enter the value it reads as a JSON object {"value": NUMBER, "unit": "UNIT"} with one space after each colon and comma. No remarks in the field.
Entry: {"value": 10, "unit": "°C"}
